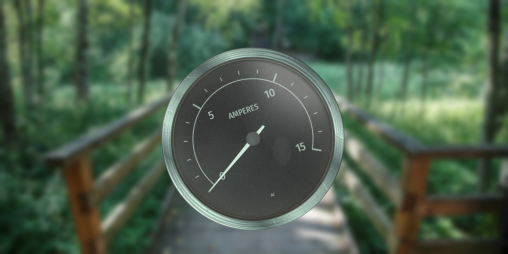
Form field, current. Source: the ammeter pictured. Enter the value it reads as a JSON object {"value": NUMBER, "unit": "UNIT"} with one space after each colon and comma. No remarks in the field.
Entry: {"value": 0, "unit": "A"}
